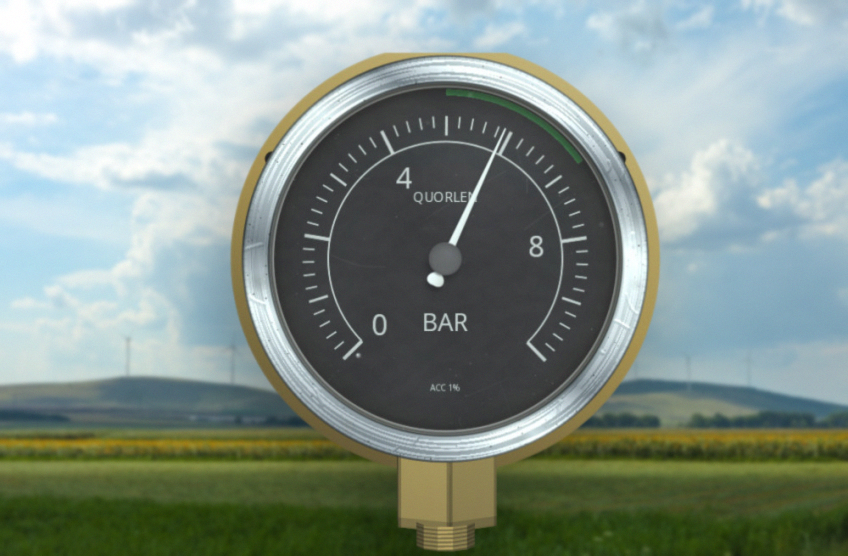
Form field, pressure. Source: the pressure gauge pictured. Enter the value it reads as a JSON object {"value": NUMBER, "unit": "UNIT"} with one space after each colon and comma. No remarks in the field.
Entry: {"value": 5.9, "unit": "bar"}
